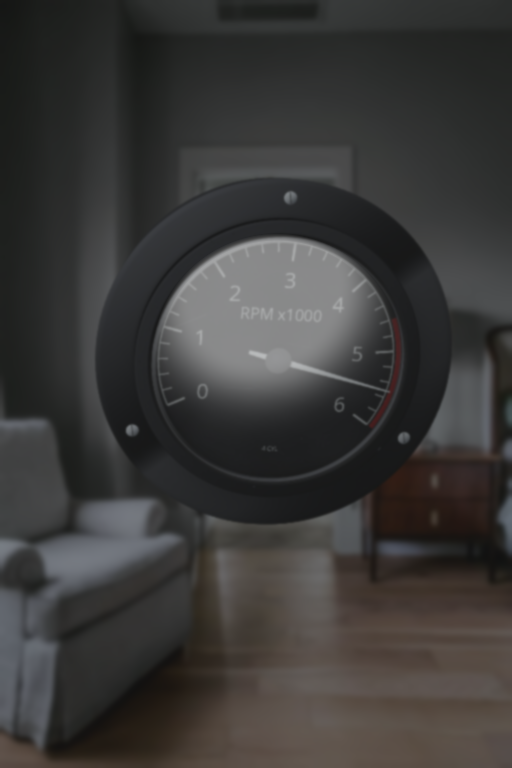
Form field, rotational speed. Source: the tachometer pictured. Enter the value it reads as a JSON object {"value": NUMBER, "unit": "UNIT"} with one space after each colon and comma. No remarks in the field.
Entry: {"value": 5500, "unit": "rpm"}
